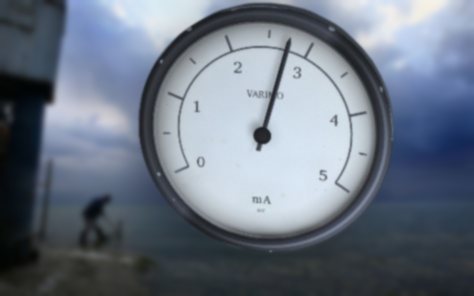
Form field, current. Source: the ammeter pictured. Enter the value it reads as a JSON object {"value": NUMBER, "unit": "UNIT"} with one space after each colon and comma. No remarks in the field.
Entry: {"value": 2.75, "unit": "mA"}
